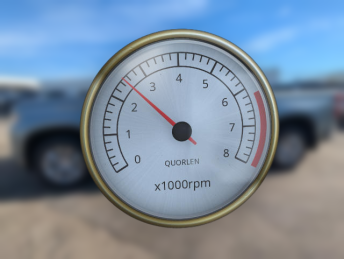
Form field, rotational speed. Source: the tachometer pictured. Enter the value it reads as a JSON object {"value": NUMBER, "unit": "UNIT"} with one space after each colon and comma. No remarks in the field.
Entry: {"value": 2500, "unit": "rpm"}
